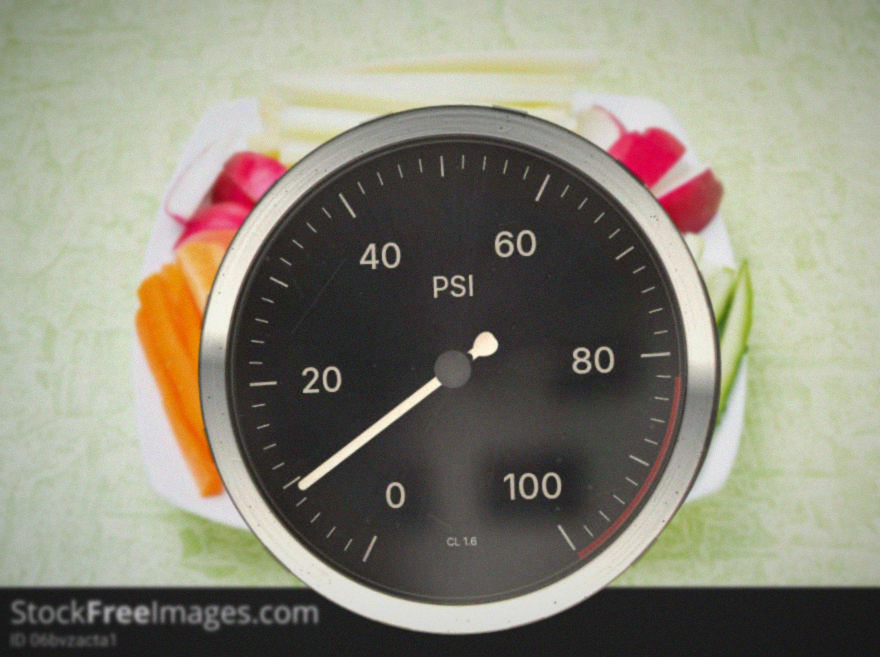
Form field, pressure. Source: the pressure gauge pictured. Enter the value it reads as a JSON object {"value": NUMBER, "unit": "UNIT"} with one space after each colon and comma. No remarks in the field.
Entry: {"value": 9, "unit": "psi"}
